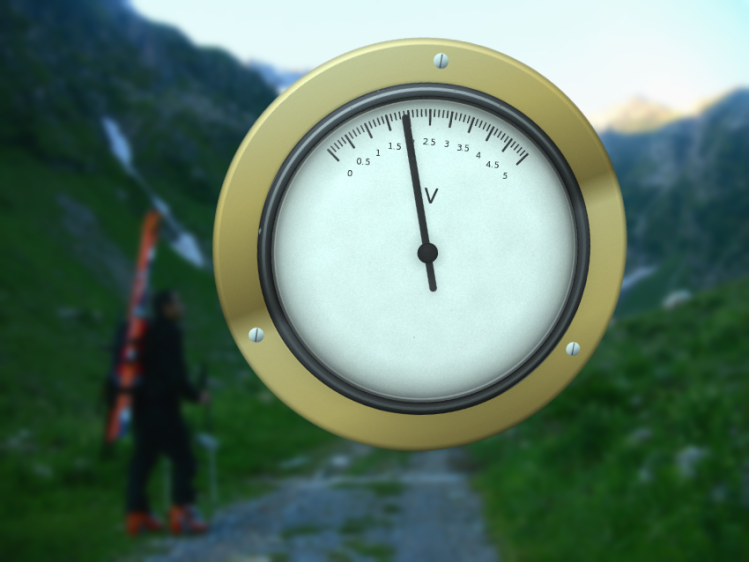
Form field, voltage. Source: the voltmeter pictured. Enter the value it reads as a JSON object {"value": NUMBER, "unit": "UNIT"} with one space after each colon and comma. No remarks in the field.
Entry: {"value": 1.9, "unit": "V"}
